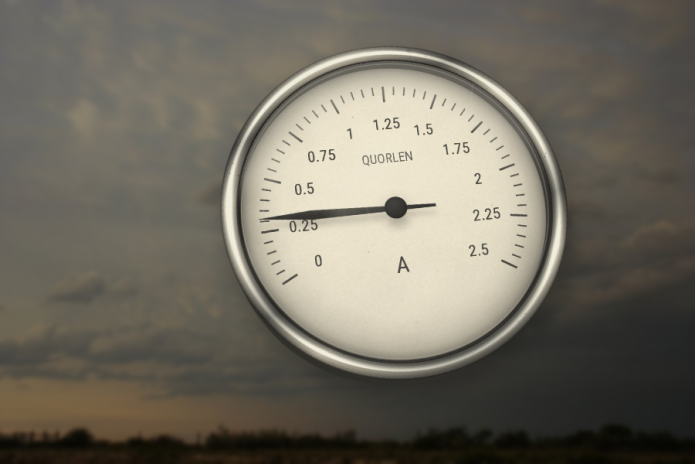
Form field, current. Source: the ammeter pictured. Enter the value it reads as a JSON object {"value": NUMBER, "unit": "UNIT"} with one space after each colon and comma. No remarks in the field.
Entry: {"value": 0.3, "unit": "A"}
